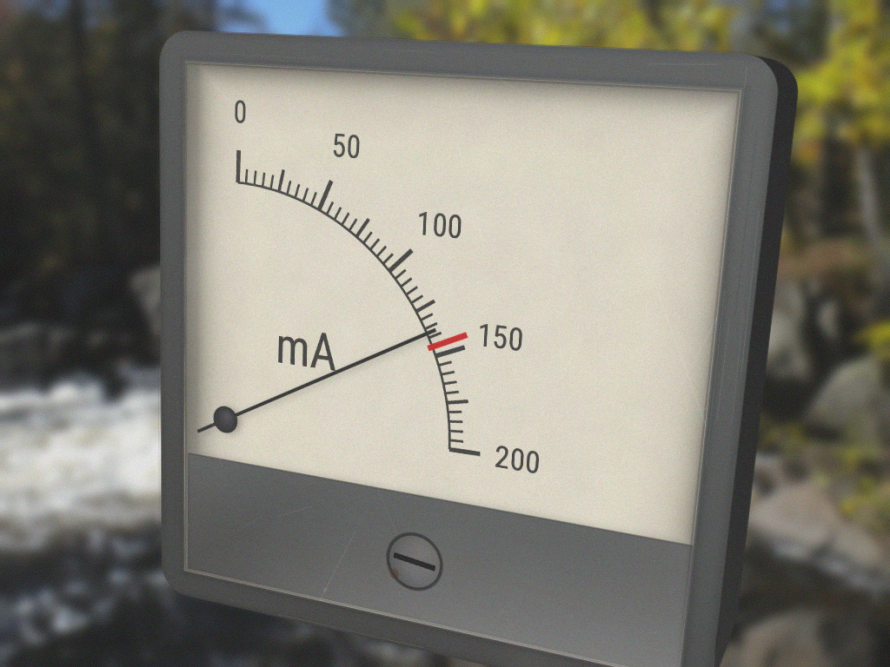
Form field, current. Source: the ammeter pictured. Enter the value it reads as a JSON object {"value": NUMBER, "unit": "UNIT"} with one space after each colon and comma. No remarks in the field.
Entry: {"value": 137.5, "unit": "mA"}
